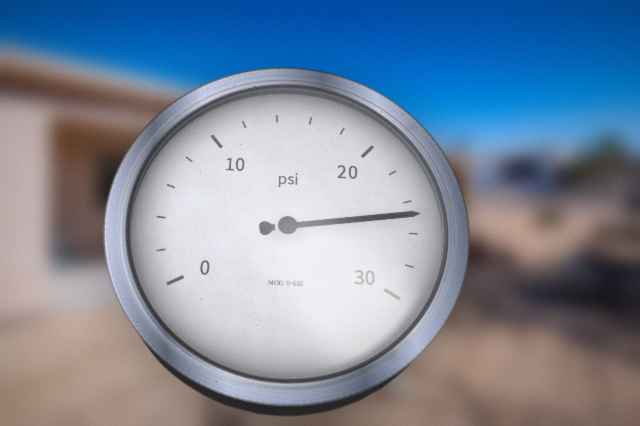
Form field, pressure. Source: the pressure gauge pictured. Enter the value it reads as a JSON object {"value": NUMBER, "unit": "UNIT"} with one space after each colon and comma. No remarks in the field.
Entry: {"value": 25, "unit": "psi"}
